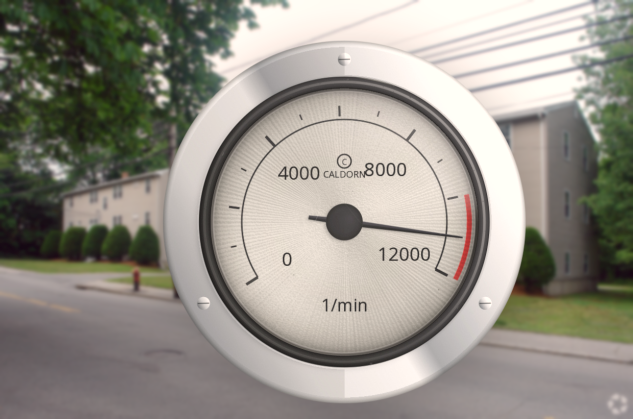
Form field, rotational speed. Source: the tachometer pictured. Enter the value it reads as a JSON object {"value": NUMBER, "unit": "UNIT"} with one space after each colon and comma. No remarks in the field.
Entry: {"value": 11000, "unit": "rpm"}
